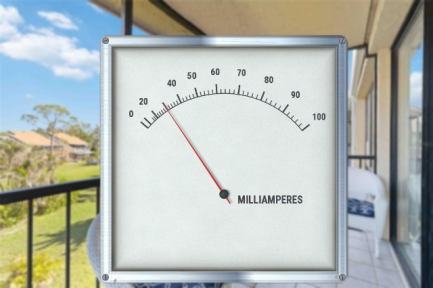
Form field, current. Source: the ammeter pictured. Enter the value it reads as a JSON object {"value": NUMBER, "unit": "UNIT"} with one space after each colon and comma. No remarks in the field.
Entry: {"value": 30, "unit": "mA"}
